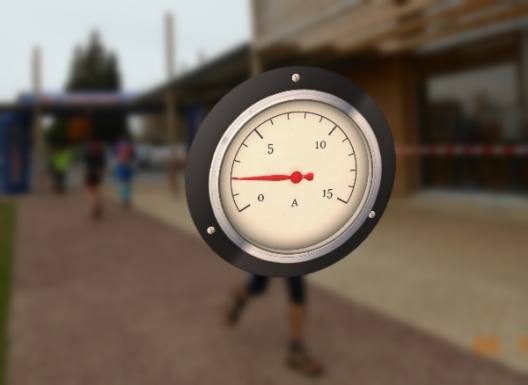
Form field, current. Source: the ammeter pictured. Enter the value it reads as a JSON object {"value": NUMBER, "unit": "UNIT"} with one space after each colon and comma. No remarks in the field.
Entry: {"value": 2, "unit": "A"}
